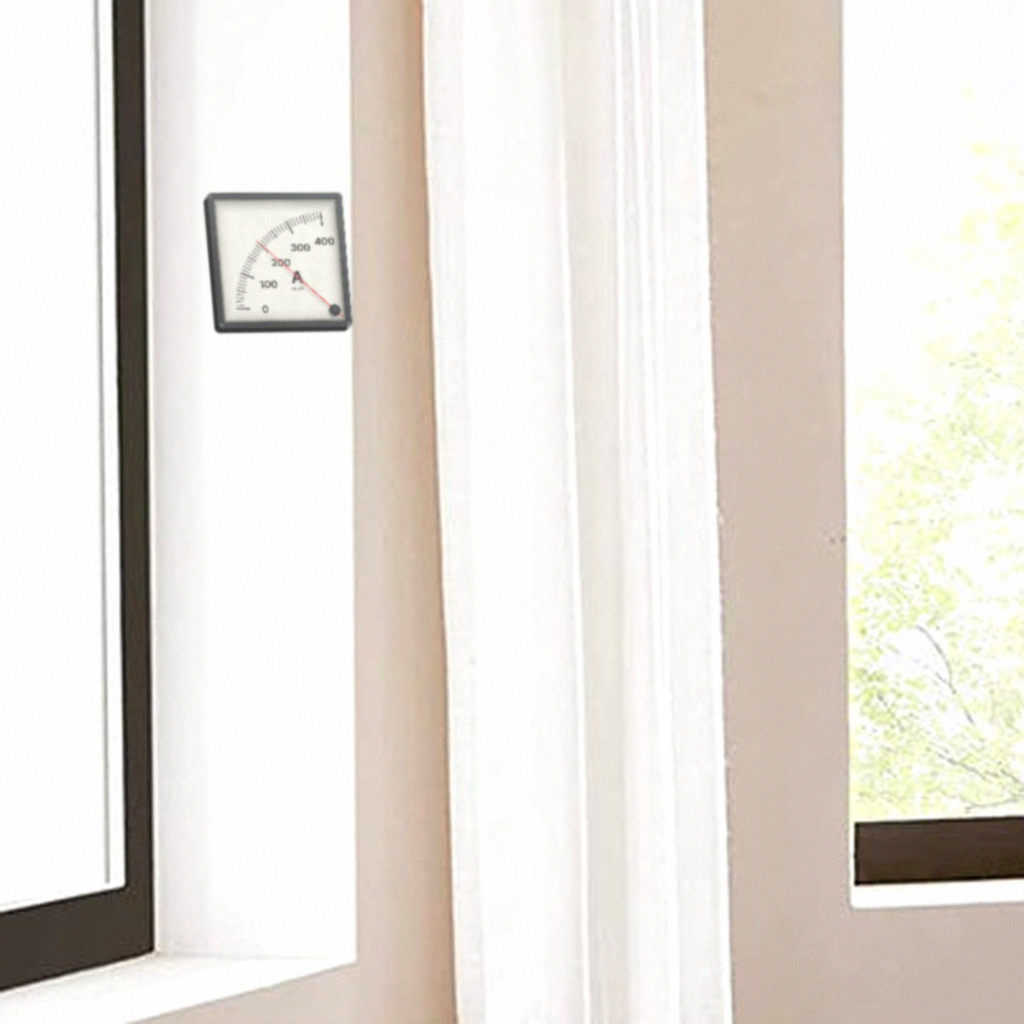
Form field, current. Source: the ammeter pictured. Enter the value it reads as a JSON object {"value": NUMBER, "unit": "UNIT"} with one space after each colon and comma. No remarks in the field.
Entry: {"value": 200, "unit": "A"}
